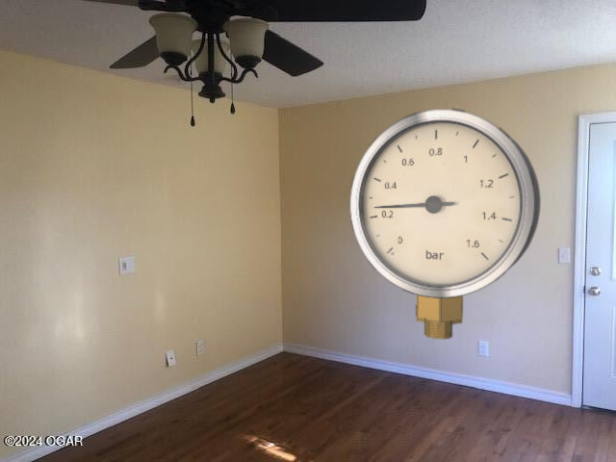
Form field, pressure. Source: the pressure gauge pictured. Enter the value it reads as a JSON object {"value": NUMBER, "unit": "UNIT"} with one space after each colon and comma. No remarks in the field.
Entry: {"value": 0.25, "unit": "bar"}
